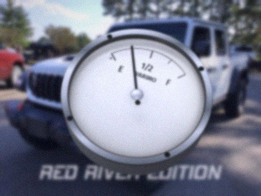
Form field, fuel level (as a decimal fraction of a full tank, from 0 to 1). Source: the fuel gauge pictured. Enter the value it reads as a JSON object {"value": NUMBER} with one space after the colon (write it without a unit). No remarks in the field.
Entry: {"value": 0.25}
